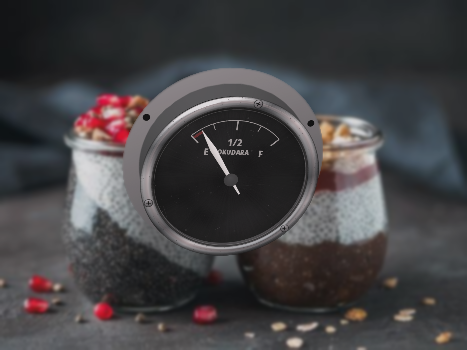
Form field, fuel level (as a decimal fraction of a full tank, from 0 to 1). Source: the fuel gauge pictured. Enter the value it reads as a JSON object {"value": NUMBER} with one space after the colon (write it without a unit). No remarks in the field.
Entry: {"value": 0.125}
